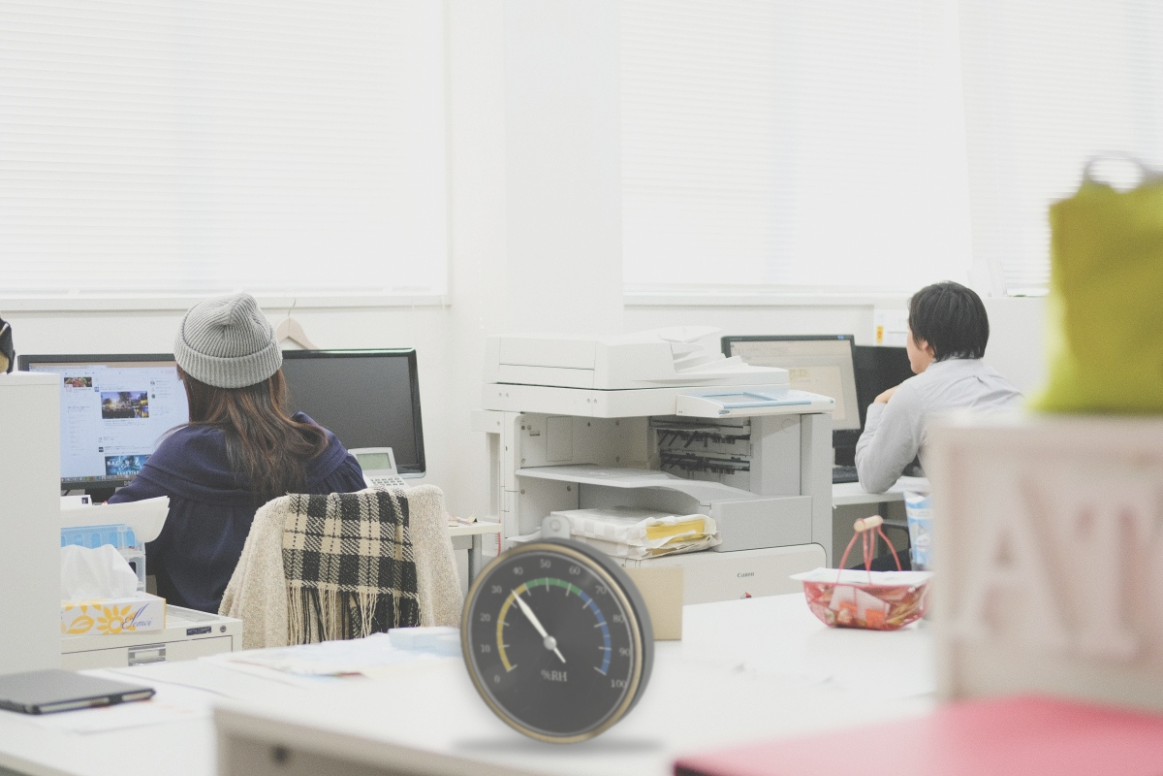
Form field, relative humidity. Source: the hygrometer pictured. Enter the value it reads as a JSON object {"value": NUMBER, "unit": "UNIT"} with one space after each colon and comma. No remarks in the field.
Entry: {"value": 35, "unit": "%"}
